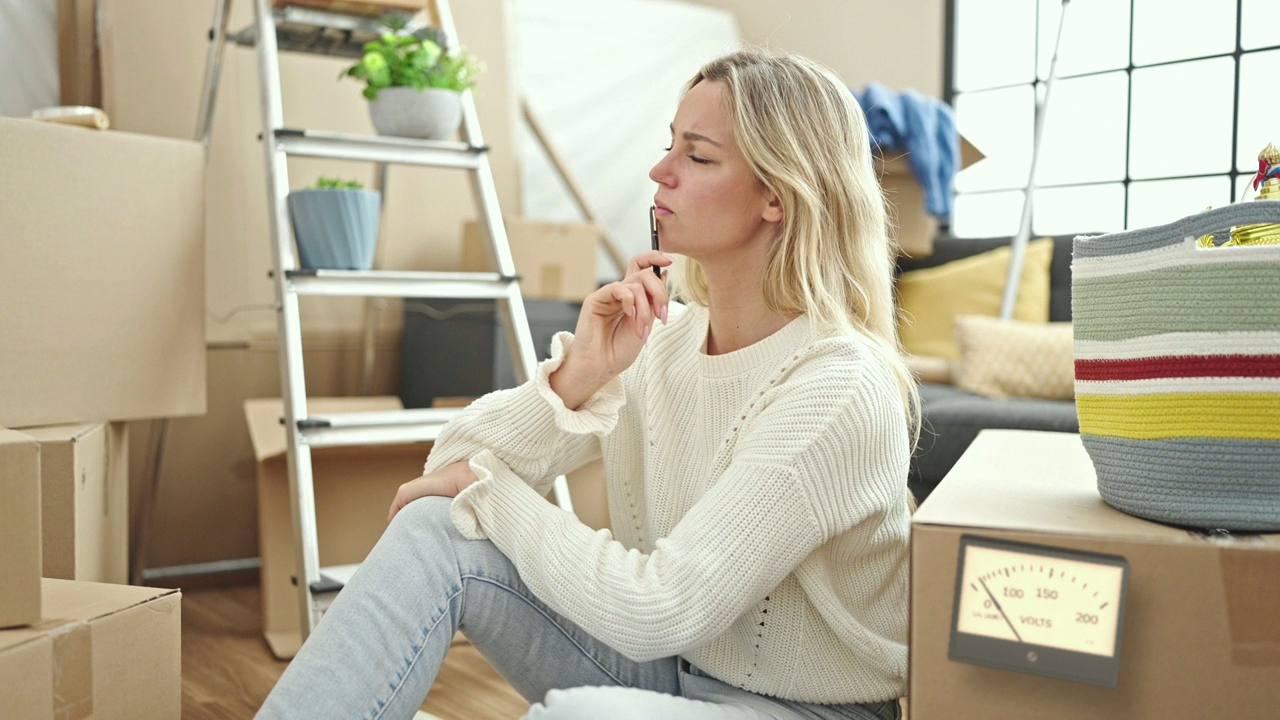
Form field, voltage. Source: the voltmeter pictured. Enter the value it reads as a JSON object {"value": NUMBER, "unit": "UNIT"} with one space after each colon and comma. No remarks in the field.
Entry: {"value": 50, "unit": "V"}
